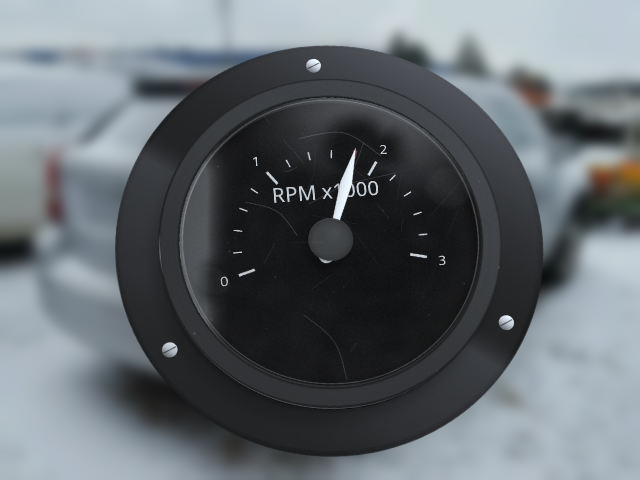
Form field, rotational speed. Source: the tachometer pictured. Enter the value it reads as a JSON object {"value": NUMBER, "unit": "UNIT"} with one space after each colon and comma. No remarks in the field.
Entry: {"value": 1800, "unit": "rpm"}
